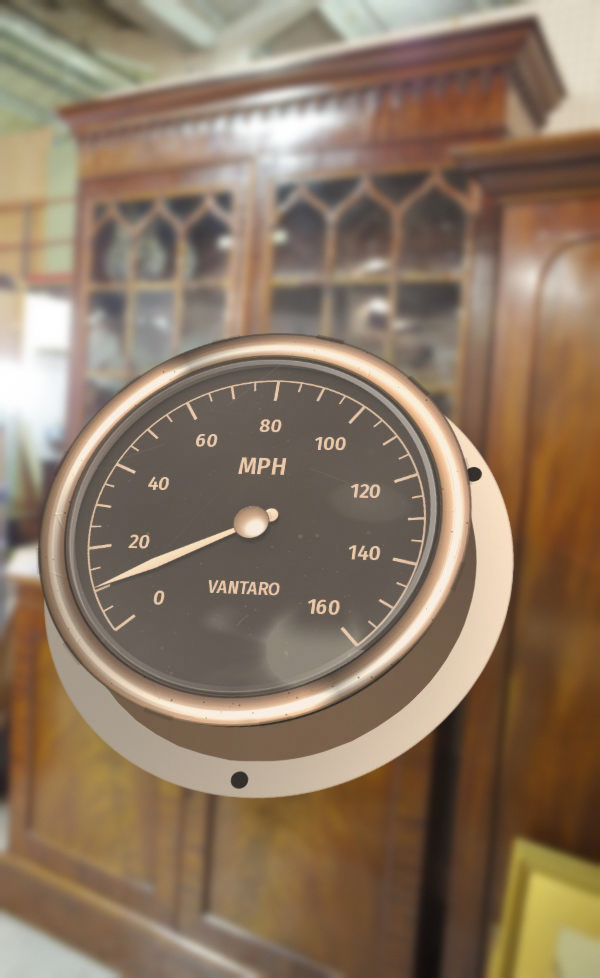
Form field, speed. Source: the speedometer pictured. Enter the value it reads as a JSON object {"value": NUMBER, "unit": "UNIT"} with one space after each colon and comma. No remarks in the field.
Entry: {"value": 10, "unit": "mph"}
